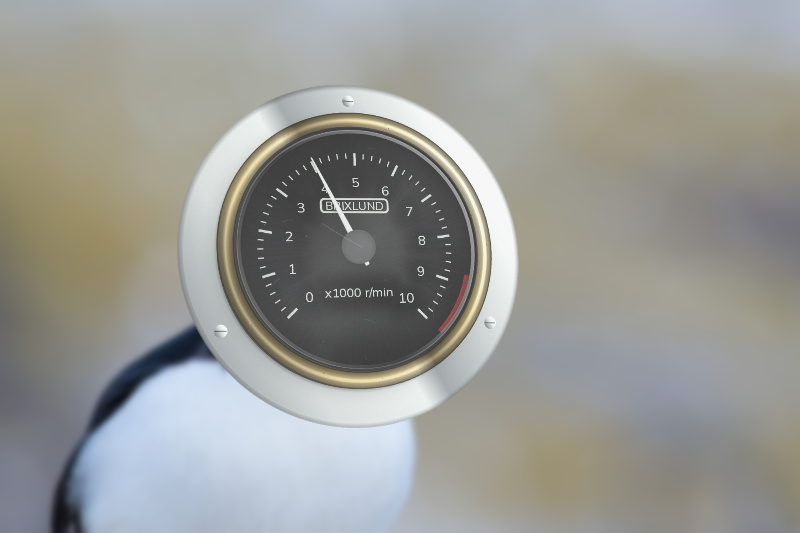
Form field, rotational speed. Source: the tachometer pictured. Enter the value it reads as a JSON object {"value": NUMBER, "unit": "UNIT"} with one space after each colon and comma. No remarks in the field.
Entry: {"value": 4000, "unit": "rpm"}
